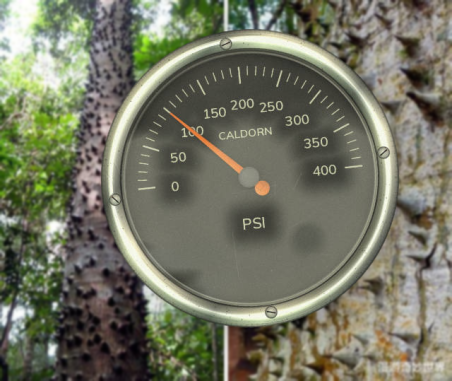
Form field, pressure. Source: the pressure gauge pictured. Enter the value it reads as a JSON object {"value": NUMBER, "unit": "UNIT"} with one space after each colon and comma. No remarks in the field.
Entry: {"value": 100, "unit": "psi"}
